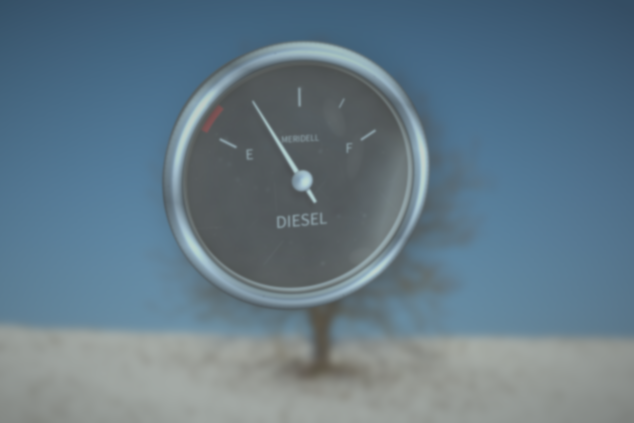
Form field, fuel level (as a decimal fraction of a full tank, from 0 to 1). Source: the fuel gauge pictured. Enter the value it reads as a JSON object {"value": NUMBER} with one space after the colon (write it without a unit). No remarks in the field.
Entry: {"value": 0.25}
